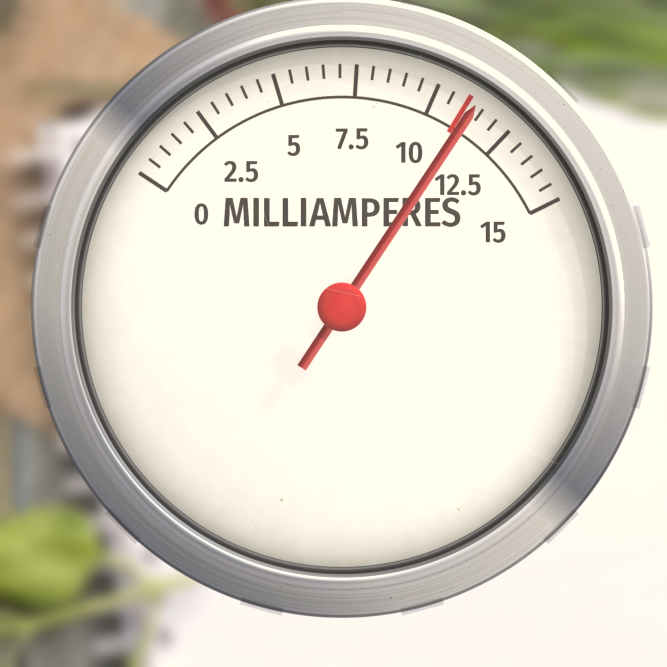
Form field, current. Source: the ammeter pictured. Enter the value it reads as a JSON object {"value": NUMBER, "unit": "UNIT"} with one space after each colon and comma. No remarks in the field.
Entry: {"value": 11.25, "unit": "mA"}
